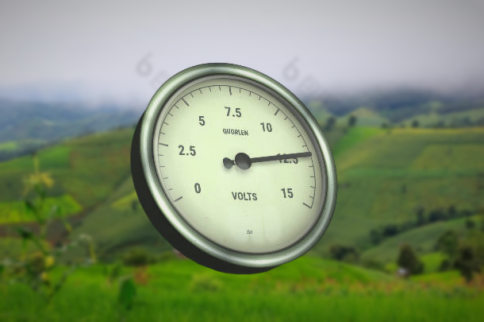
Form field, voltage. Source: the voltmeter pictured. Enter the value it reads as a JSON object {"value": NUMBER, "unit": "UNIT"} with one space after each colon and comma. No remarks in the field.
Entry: {"value": 12.5, "unit": "V"}
